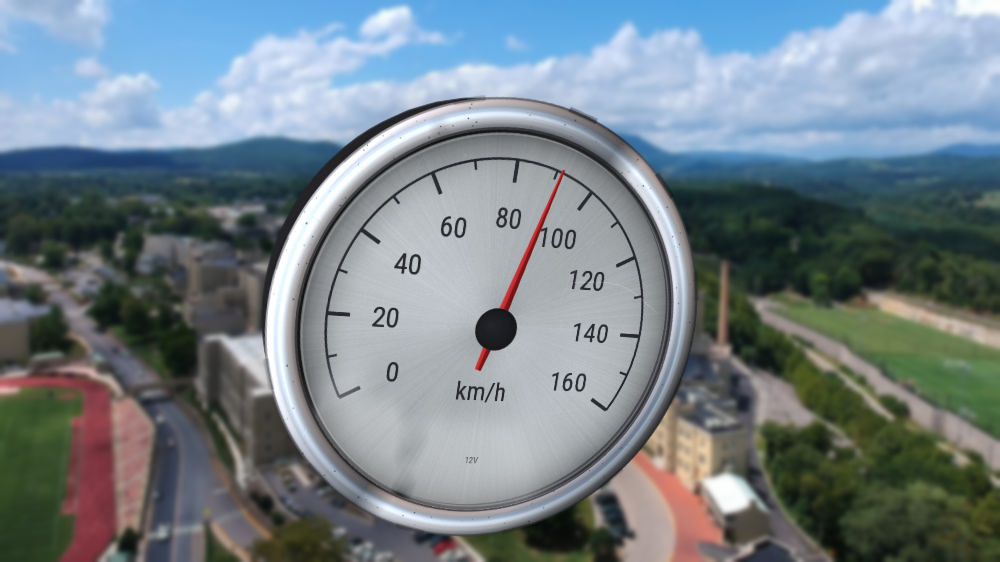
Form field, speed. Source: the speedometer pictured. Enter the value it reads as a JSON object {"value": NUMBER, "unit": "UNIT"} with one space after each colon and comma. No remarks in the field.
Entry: {"value": 90, "unit": "km/h"}
